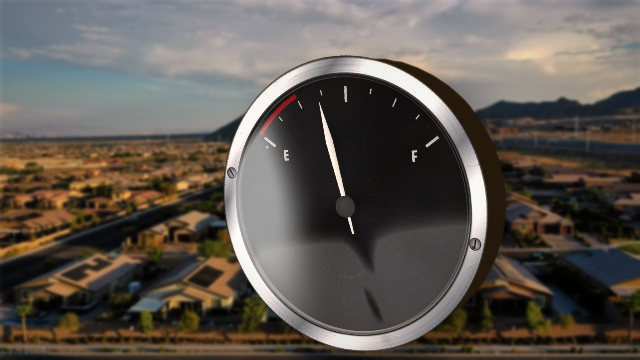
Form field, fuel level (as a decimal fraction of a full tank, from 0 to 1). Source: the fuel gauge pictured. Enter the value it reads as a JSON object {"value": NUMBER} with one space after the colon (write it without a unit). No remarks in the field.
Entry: {"value": 0.375}
